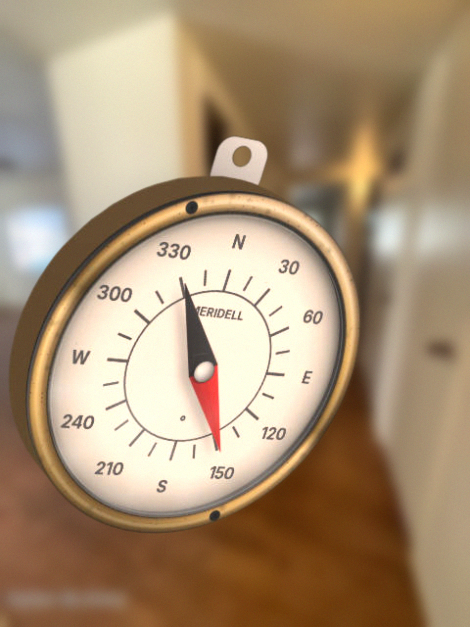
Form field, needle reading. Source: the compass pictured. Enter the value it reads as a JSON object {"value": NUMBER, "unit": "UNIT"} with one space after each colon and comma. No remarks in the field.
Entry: {"value": 150, "unit": "°"}
